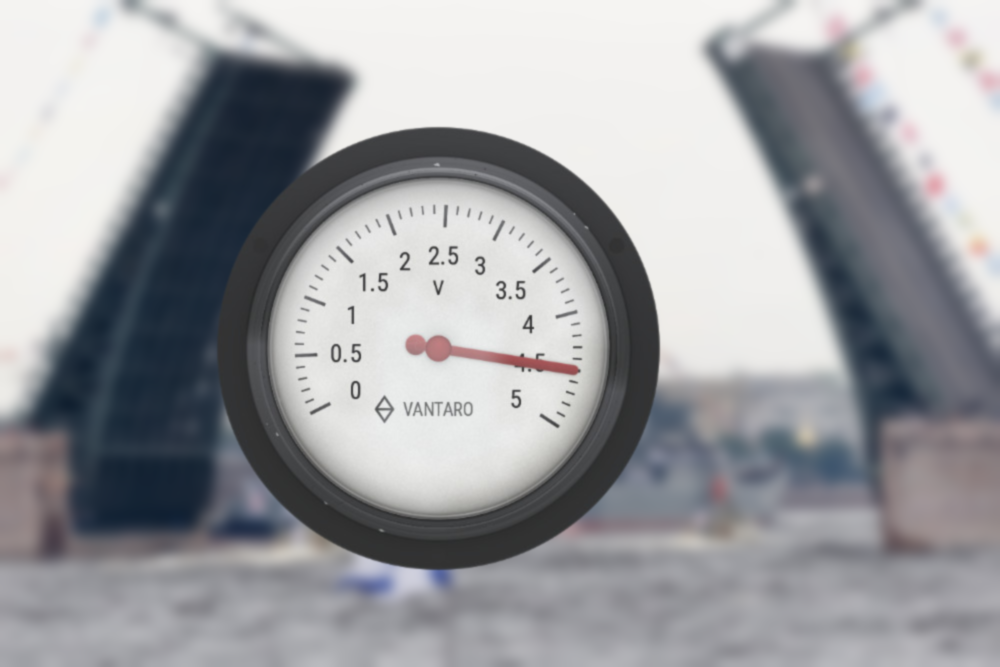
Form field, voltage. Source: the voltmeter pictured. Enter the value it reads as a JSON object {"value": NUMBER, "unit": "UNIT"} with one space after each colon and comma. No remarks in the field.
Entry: {"value": 4.5, "unit": "V"}
